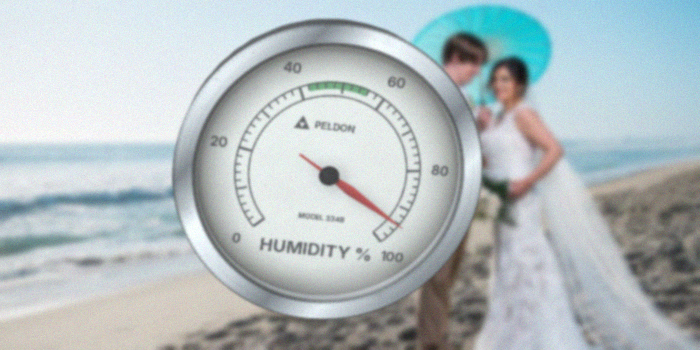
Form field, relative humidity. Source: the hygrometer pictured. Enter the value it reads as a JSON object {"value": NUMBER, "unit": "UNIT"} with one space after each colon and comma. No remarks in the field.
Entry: {"value": 94, "unit": "%"}
